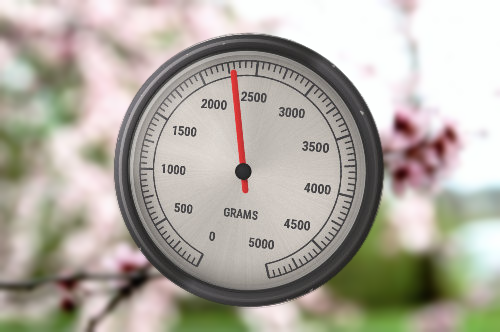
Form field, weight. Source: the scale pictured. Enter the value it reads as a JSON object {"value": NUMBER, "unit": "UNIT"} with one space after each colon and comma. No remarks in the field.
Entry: {"value": 2300, "unit": "g"}
